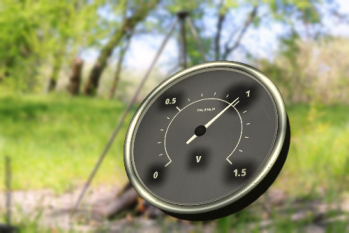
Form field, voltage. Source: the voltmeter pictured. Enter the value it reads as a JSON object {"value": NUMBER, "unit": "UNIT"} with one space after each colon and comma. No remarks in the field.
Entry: {"value": 1, "unit": "V"}
